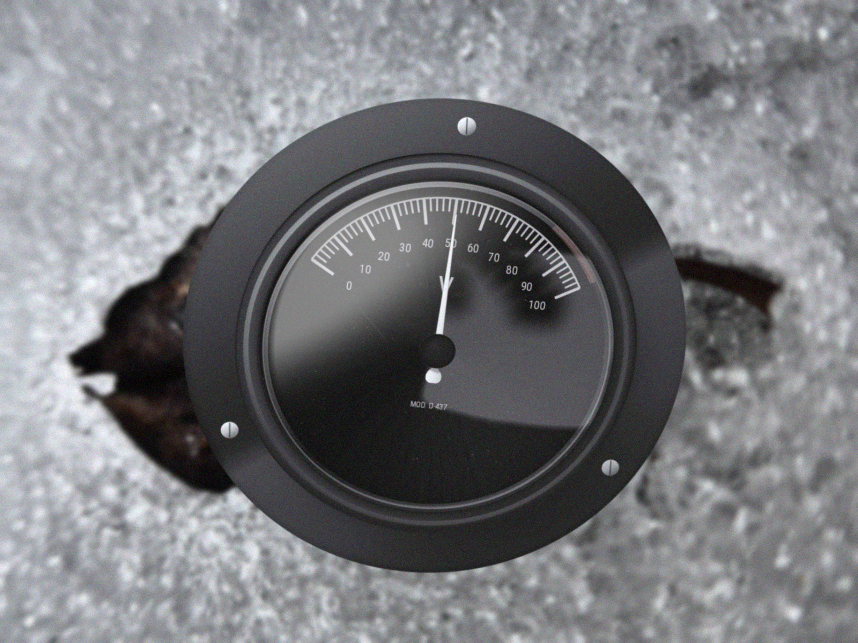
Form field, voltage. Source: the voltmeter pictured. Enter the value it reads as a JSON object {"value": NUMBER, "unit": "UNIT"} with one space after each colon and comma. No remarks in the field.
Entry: {"value": 50, "unit": "V"}
